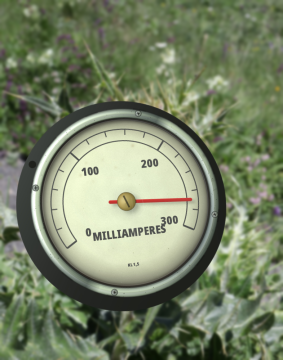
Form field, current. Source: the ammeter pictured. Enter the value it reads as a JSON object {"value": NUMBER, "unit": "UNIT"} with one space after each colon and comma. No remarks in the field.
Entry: {"value": 270, "unit": "mA"}
